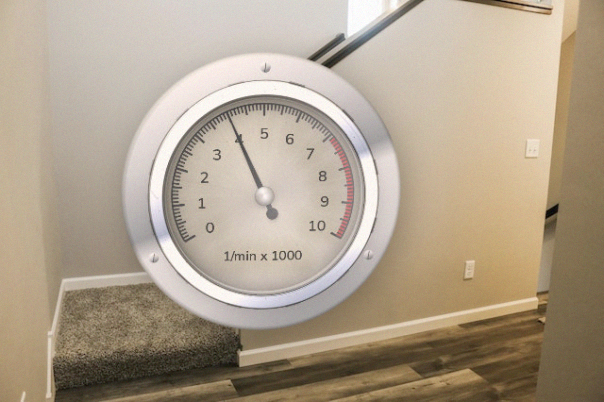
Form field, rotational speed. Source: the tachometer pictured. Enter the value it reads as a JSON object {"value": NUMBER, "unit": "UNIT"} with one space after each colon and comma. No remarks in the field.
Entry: {"value": 4000, "unit": "rpm"}
